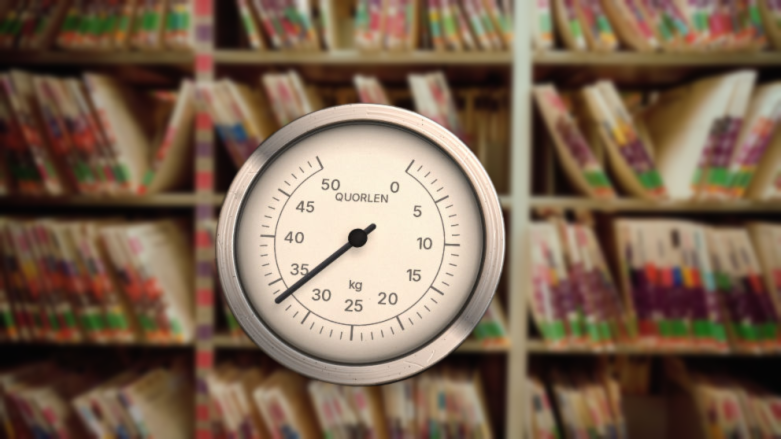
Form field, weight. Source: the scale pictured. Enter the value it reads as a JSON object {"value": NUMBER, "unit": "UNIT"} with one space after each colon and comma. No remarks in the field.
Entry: {"value": 33, "unit": "kg"}
